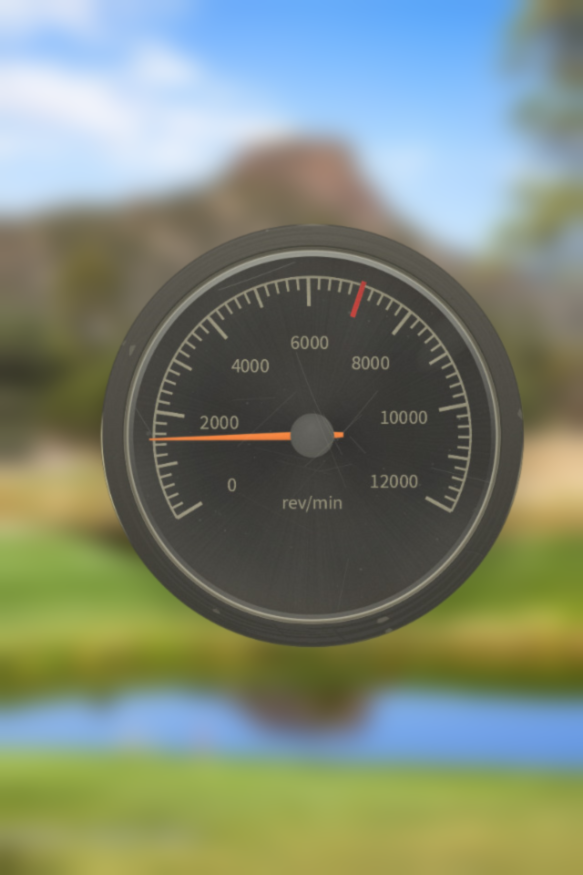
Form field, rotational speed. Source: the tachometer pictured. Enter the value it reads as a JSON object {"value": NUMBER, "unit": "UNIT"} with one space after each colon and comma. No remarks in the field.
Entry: {"value": 1500, "unit": "rpm"}
